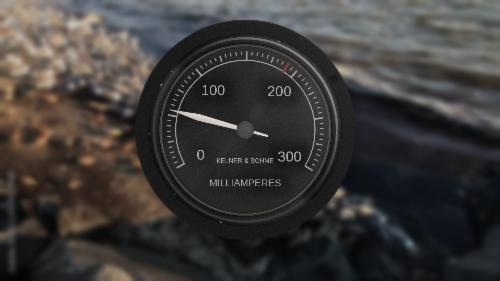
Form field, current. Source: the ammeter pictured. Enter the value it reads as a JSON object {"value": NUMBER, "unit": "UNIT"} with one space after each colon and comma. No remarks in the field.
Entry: {"value": 55, "unit": "mA"}
